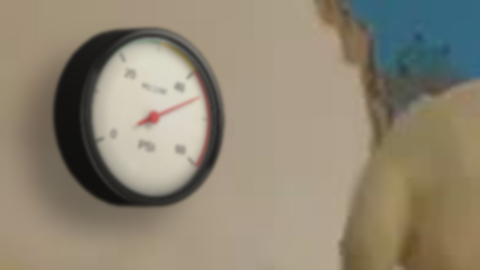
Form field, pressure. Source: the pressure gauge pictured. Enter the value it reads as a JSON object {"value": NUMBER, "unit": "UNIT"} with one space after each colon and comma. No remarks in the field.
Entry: {"value": 45, "unit": "psi"}
